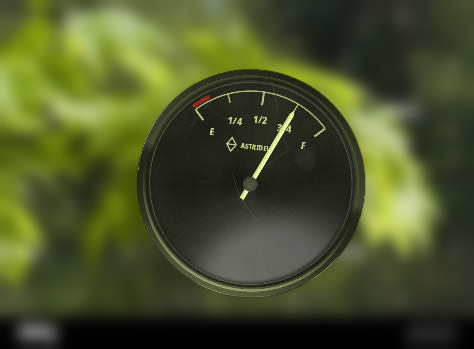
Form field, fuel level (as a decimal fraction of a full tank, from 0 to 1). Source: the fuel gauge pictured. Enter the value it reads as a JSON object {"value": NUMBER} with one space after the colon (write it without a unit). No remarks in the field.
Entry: {"value": 0.75}
